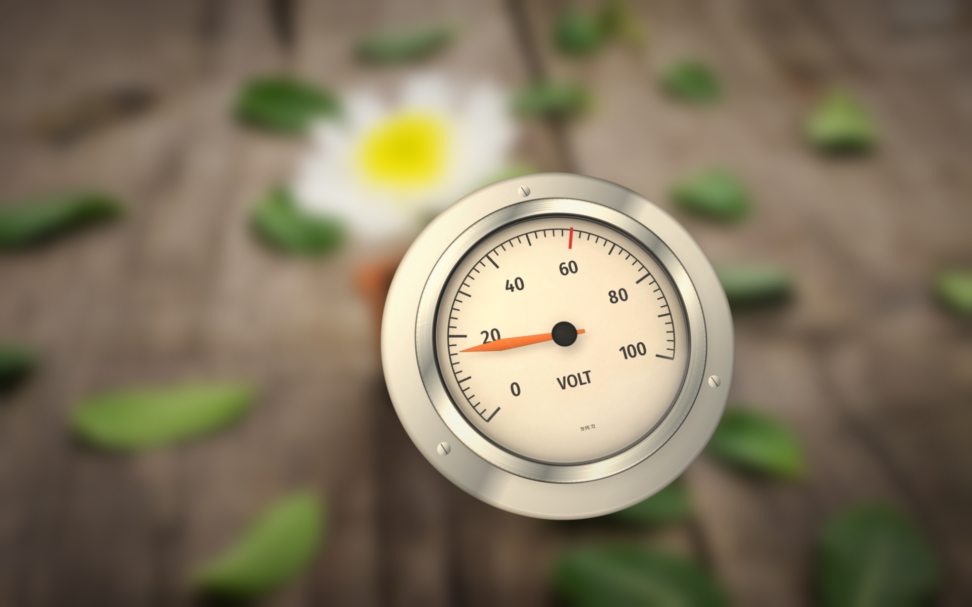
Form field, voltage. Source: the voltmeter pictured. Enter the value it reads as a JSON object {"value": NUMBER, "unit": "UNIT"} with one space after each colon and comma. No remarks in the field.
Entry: {"value": 16, "unit": "V"}
